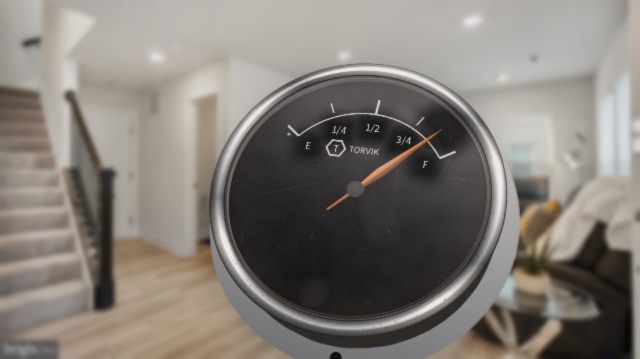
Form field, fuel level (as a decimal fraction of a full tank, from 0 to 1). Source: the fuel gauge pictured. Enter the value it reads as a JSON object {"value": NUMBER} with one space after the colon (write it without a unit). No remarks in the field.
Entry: {"value": 0.875}
